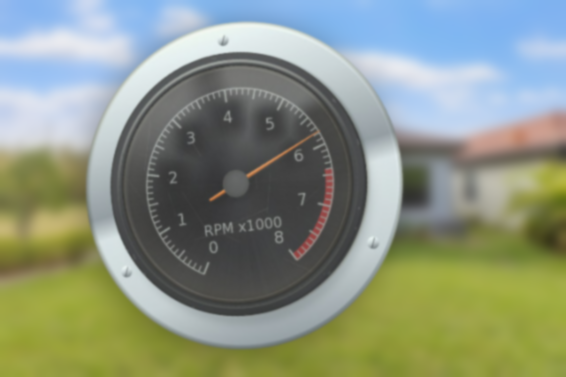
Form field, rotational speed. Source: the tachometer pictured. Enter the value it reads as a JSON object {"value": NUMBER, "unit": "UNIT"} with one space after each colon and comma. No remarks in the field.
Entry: {"value": 5800, "unit": "rpm"}
